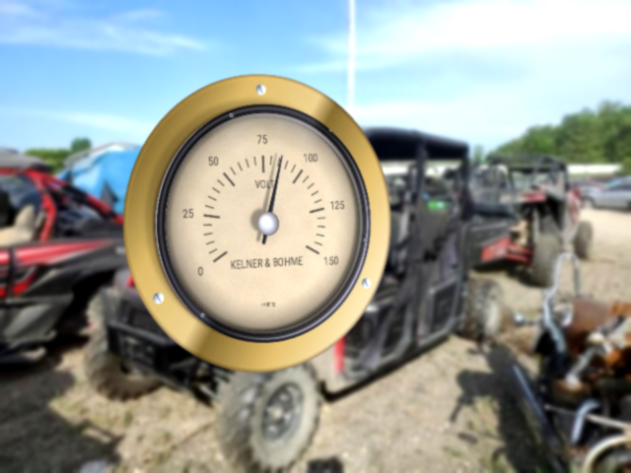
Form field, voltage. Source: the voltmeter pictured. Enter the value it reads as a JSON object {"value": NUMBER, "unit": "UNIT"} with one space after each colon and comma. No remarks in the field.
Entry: {"value": 85, "unit": "V"}
